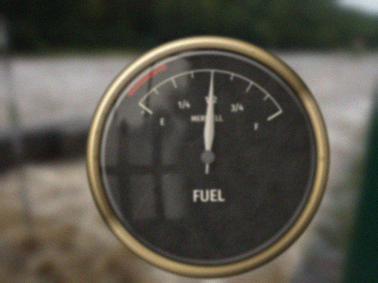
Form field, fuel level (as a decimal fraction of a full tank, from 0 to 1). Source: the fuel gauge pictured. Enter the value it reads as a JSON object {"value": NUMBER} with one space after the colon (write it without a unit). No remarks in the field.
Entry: {"value": 0.5}
